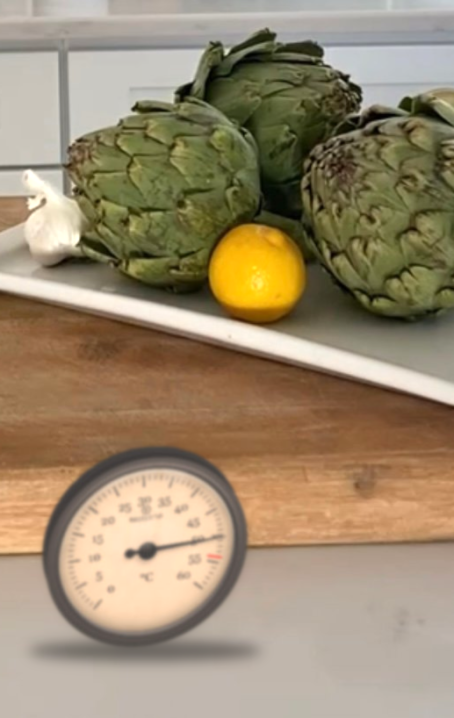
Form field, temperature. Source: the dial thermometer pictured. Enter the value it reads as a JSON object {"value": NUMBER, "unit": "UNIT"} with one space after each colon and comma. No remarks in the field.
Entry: {"value": 50, "unit": "°C"}
